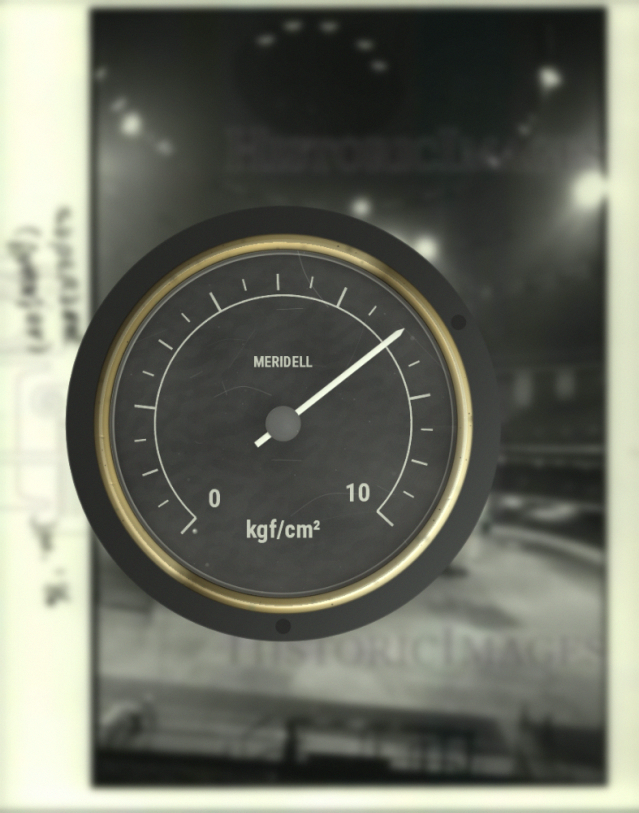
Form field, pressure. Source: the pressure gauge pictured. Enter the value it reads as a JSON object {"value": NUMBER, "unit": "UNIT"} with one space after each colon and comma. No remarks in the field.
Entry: {"value": 7, "unit": "kg/cm²"}
